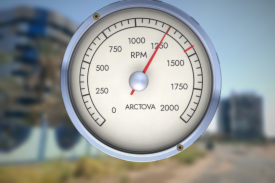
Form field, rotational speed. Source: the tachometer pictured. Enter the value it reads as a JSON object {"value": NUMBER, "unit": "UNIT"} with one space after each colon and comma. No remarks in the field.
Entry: {"value": 1250, "unit": "rpm"}
